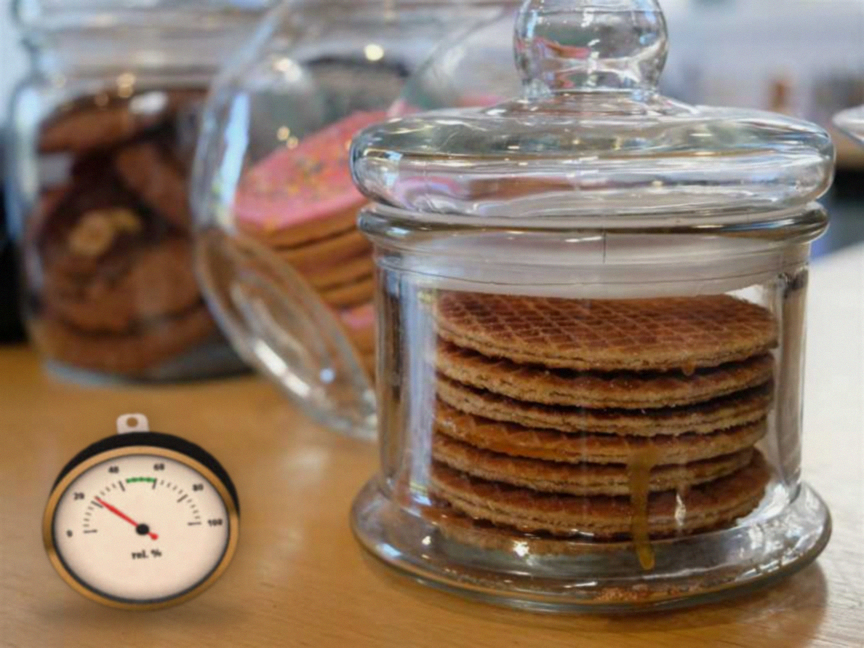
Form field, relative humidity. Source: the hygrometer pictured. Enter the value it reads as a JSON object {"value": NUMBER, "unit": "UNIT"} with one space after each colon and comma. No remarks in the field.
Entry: {"value": 24, "unit": "%"}
